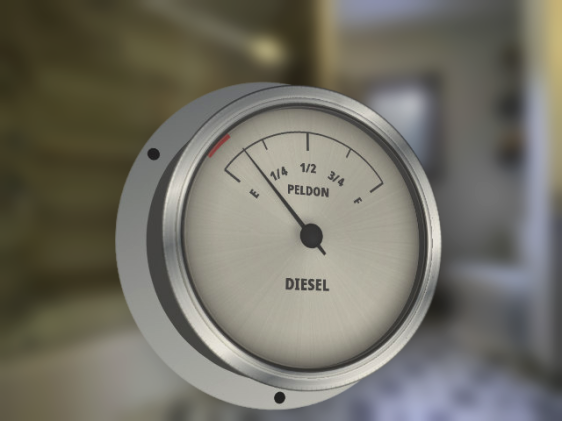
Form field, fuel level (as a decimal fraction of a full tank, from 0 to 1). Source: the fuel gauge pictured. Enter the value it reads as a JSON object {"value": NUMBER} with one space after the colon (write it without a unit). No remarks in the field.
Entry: {"value": 0.125}
